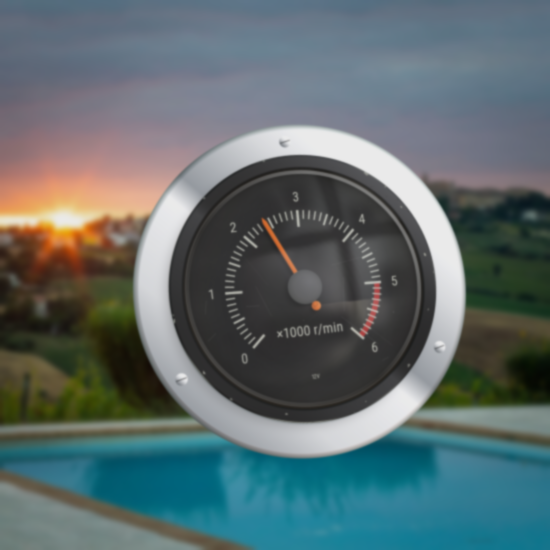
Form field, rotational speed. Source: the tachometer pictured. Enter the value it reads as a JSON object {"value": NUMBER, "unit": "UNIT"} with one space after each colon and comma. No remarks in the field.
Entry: {"value": 2400, "unit": "rpm"}
